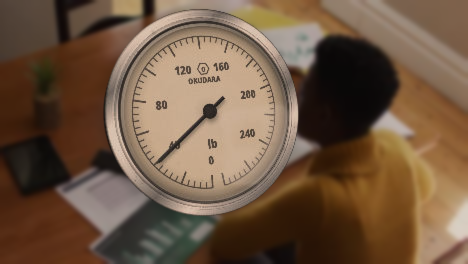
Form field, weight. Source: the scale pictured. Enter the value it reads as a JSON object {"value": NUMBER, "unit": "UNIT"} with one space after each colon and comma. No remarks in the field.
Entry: {"value": 40, "unit": "lb"}
